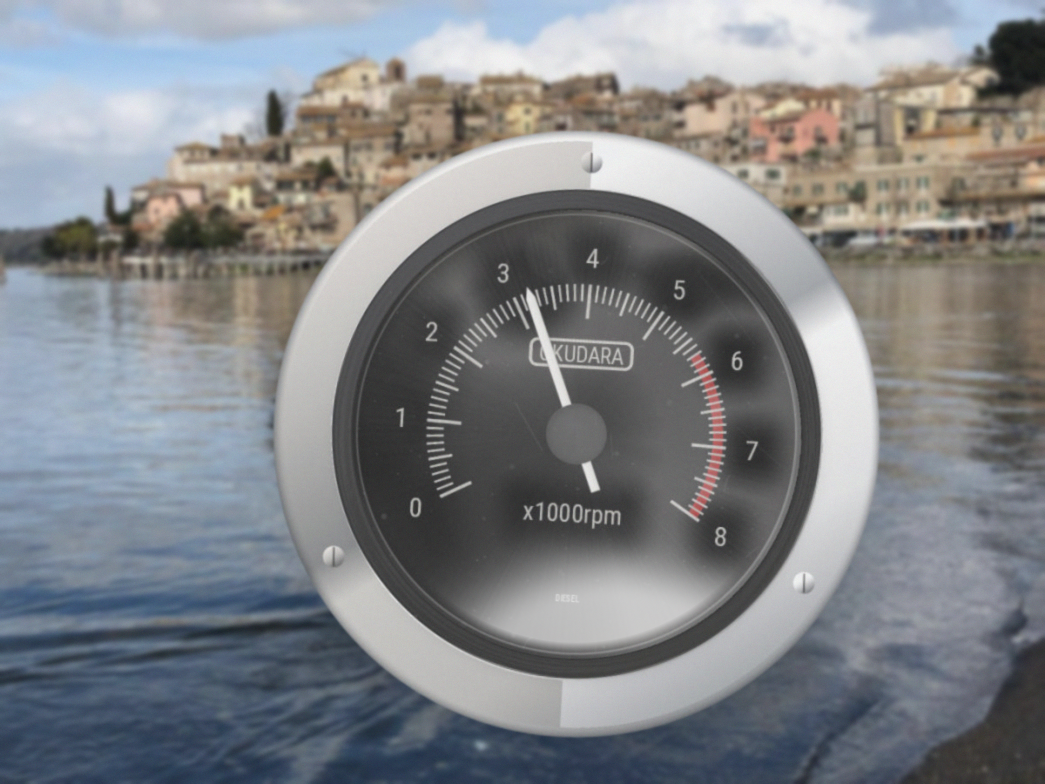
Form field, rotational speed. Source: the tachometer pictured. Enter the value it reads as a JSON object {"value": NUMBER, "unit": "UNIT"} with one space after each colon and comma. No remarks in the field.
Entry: {"value": 3200, "unit": "rpm"}
